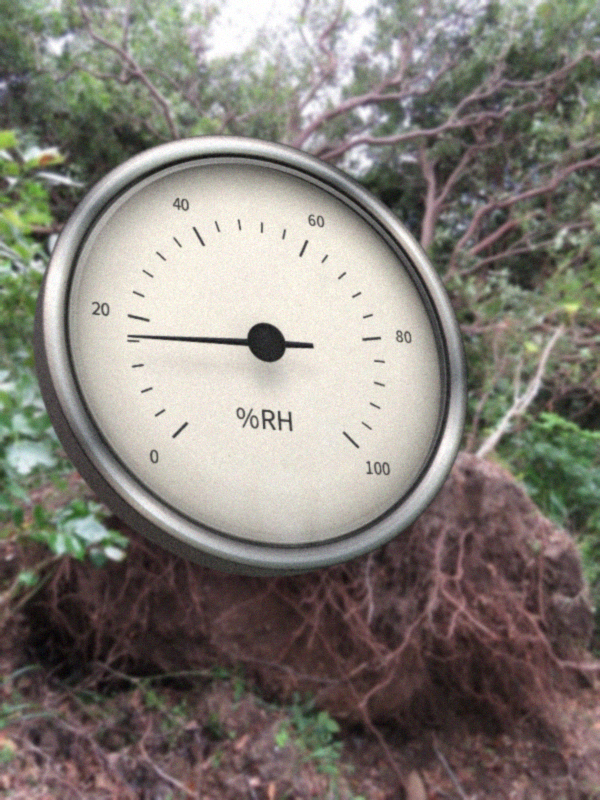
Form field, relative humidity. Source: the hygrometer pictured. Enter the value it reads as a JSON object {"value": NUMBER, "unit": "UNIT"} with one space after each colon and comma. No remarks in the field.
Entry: {"value": 16, "unit": "%"}
